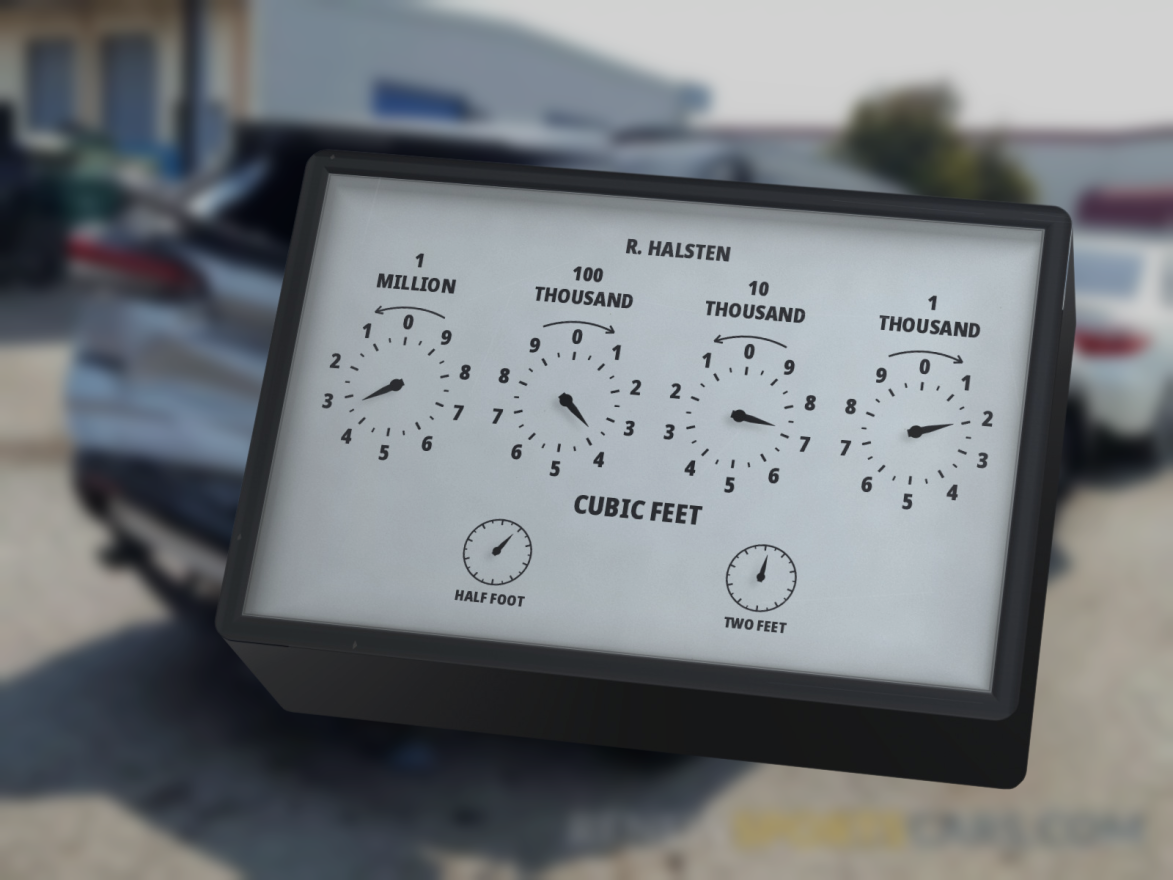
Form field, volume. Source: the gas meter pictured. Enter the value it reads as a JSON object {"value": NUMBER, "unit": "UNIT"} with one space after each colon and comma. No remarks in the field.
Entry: {"value": 337200, "unit": "ft³"}
